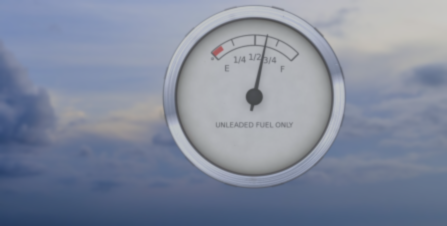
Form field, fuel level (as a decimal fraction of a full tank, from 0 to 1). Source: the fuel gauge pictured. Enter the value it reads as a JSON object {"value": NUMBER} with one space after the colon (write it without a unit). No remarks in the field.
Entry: {"value": 0.625}
